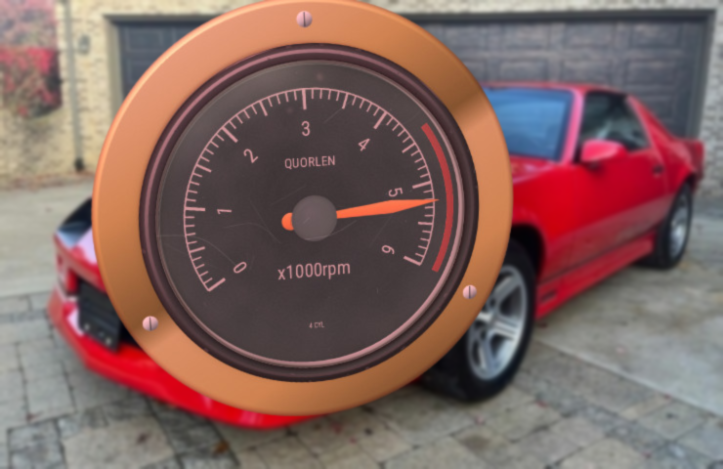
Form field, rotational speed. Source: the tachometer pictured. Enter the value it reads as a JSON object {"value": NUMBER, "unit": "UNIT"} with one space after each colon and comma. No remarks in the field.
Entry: {"value": 5200, "unit": "rpm"}
